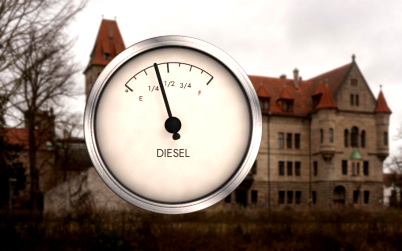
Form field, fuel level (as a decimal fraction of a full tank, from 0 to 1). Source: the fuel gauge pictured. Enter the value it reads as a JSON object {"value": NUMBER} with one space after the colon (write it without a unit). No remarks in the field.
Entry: {"value": 0.375}
